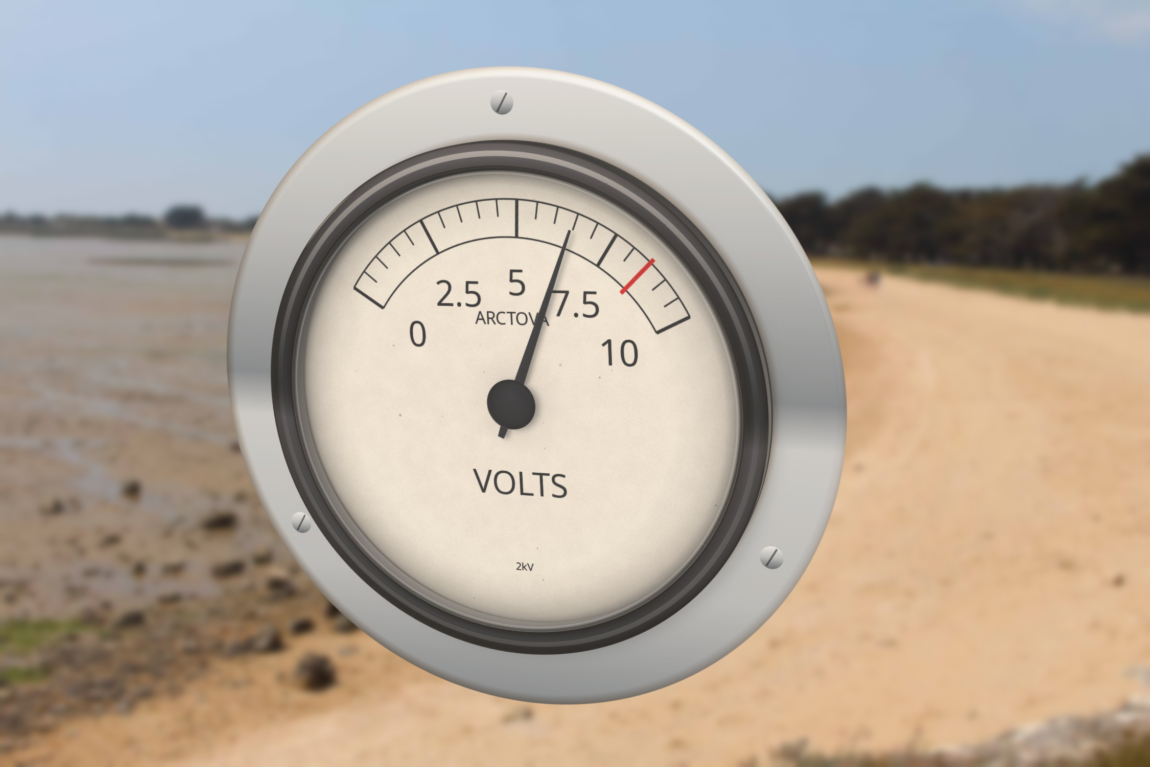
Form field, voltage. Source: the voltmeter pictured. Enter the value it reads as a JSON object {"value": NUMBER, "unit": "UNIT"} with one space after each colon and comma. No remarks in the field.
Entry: {"value": 6.5, "unit": "V"}
